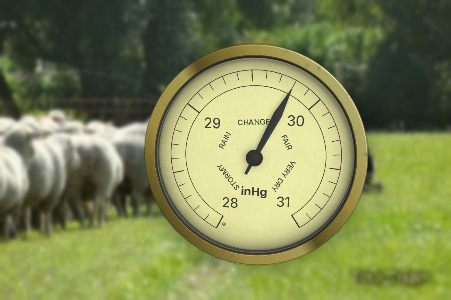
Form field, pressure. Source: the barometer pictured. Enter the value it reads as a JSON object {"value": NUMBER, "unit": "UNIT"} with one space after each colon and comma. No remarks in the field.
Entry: {"value": 29.8, "unit": "inHg"}
